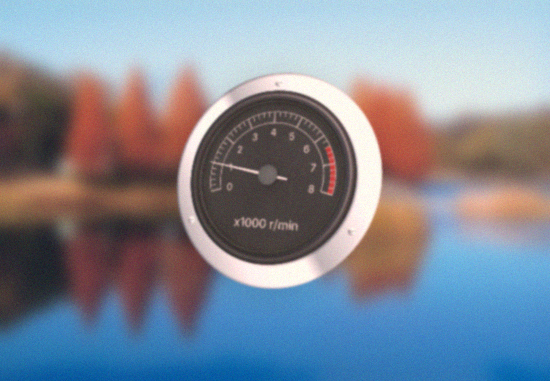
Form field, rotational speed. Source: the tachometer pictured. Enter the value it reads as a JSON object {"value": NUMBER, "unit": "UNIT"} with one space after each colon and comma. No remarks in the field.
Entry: {"value": 1000, "unit": "rpm"}
